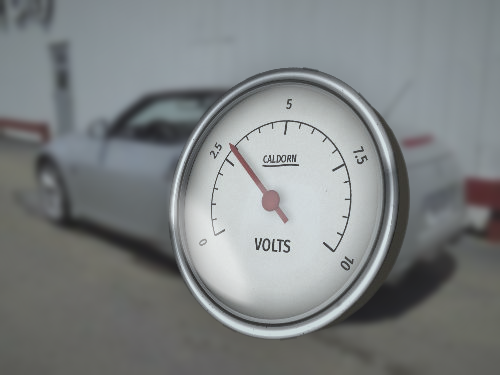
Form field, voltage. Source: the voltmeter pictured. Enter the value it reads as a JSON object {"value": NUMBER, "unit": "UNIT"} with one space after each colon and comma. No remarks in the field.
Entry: {"value": 3, "unit": "V"}
